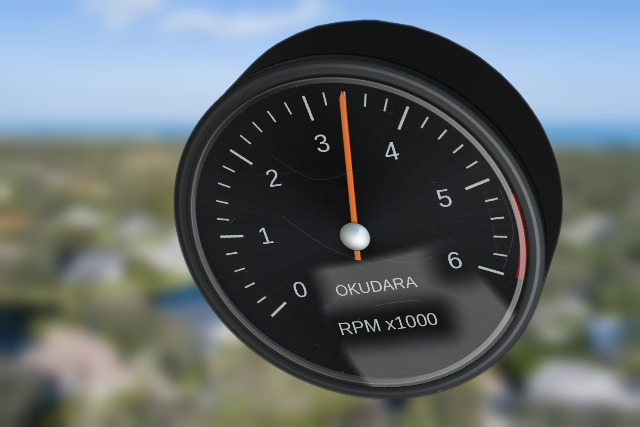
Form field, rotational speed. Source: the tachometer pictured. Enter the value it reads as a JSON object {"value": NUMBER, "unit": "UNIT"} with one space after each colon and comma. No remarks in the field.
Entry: {"value": 3400, "unit": "rpm"}
